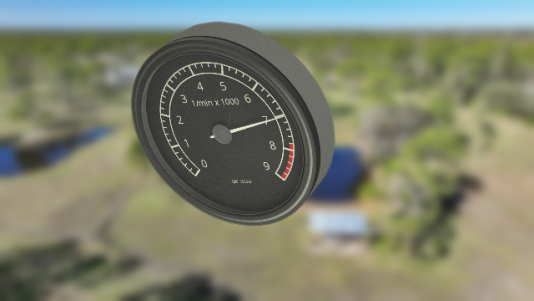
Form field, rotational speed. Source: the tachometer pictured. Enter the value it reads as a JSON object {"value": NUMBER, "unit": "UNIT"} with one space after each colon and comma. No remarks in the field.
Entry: {"value": 7000, "unit": "rpm"}
